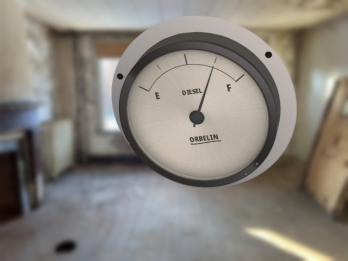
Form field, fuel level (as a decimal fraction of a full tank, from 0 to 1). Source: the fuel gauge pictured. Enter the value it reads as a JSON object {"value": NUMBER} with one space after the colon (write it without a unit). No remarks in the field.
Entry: {"value": 0.75}
